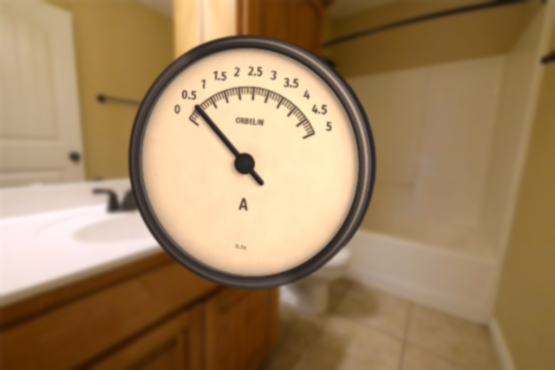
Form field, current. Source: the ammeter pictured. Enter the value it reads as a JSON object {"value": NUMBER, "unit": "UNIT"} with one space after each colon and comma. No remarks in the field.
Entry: {"value": 0.5, "unit": "A"}
